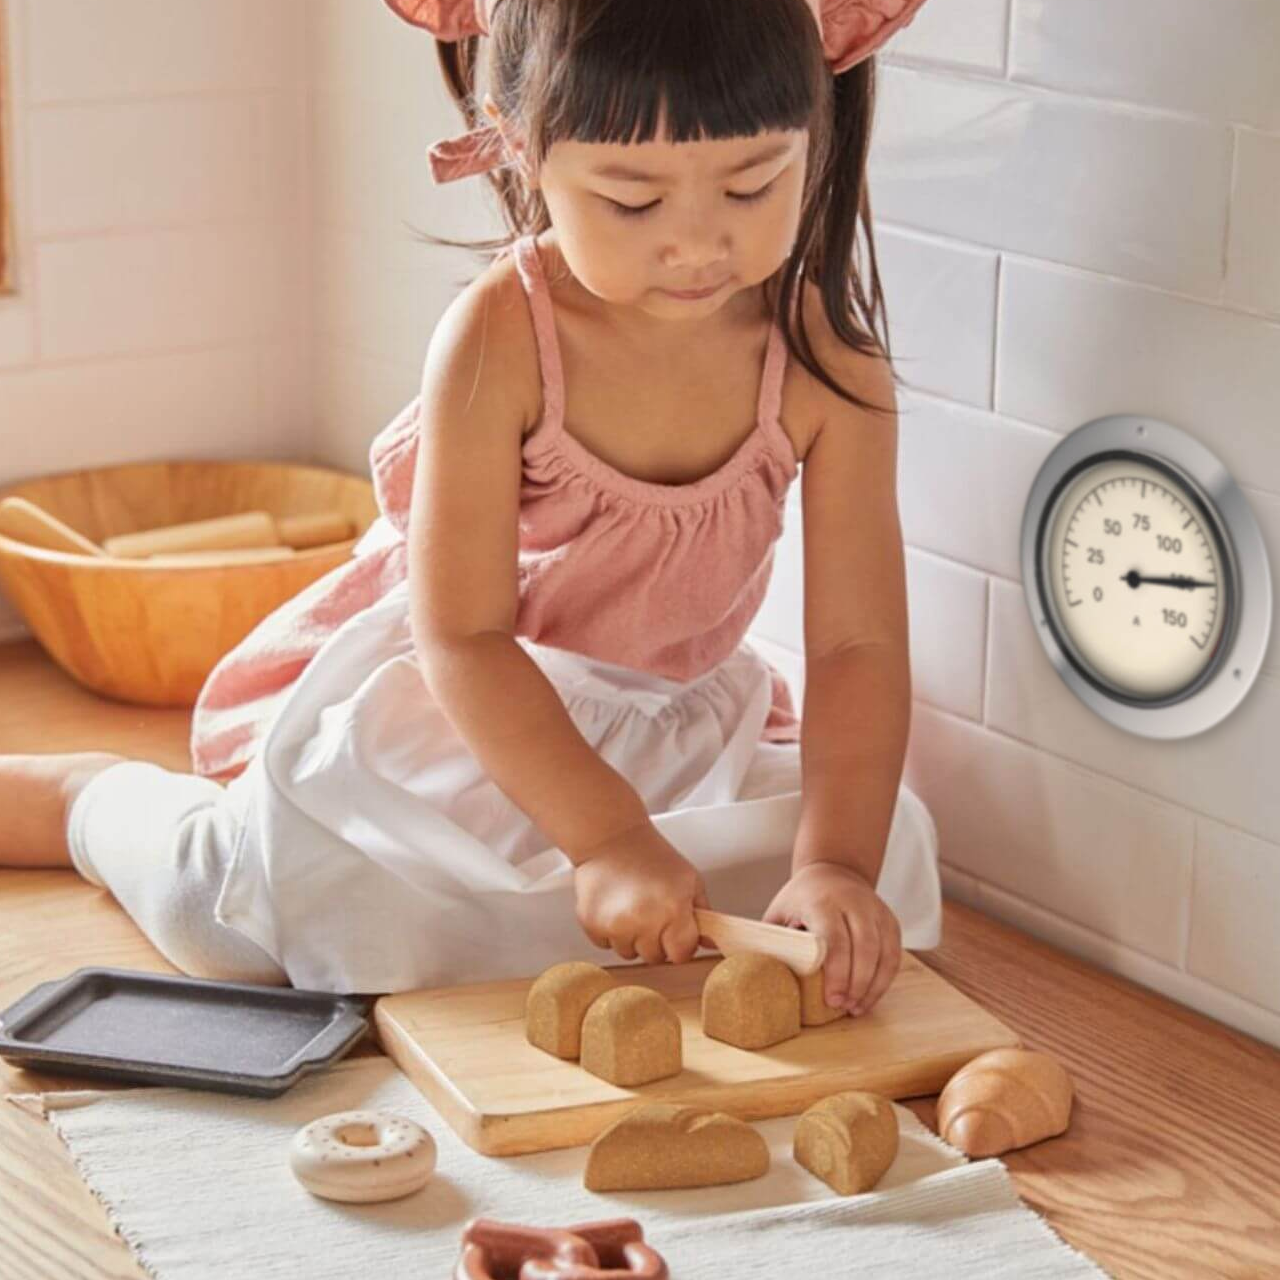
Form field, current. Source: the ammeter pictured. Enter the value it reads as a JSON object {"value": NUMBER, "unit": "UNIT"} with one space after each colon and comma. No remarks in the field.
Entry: {"value": 125, "unit": "A"}
